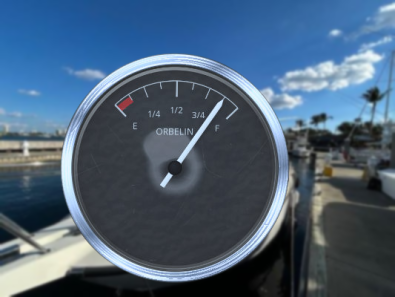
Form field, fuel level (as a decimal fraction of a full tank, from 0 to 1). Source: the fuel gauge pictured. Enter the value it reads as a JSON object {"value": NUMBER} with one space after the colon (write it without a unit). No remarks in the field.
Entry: {"value": 0.875}
